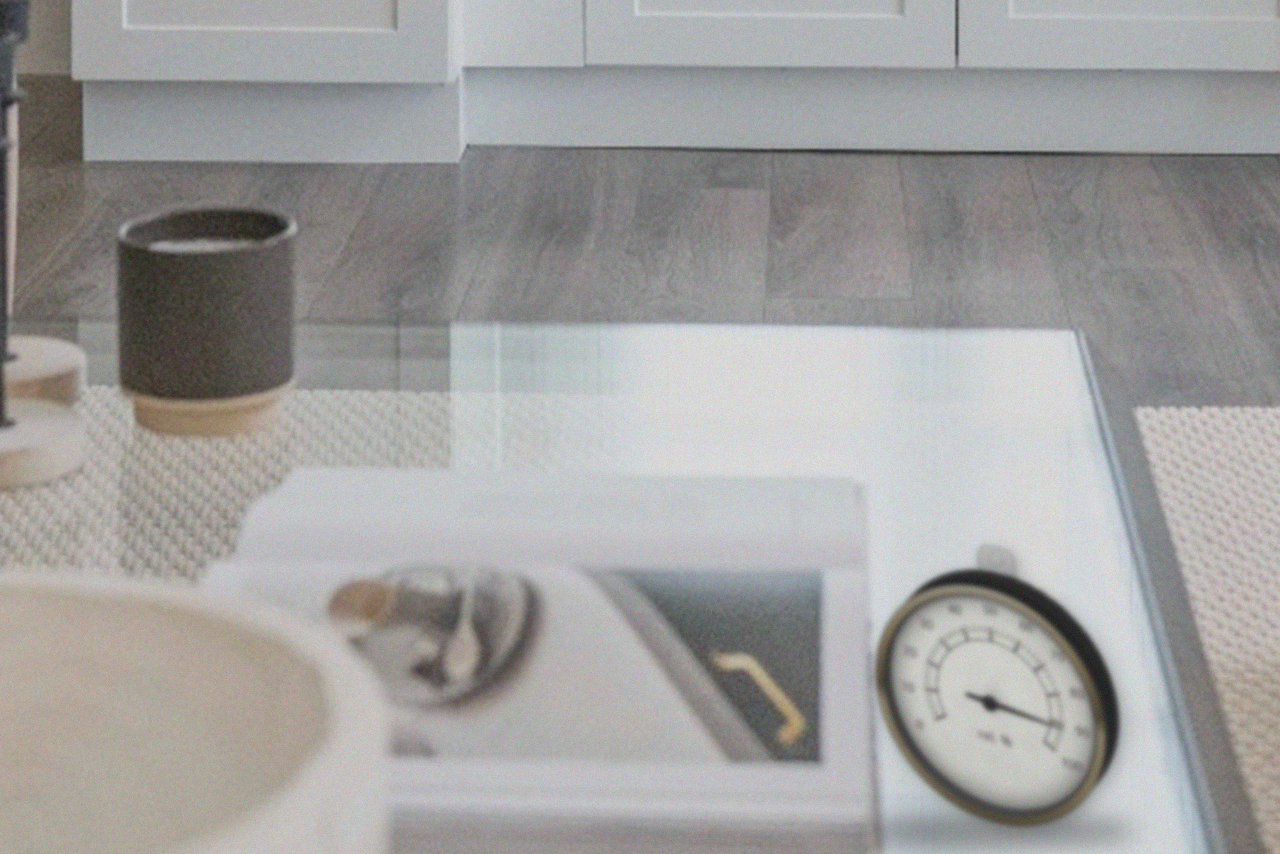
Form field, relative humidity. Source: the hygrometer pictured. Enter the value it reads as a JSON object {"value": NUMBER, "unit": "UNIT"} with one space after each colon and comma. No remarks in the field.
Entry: {"value": 90, "unit": "%"}
